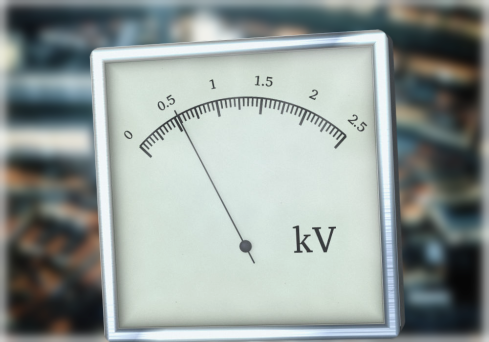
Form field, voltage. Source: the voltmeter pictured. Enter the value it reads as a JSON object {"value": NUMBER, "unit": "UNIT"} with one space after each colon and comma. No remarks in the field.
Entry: {"value": 0.55, "unit": "kV"}
